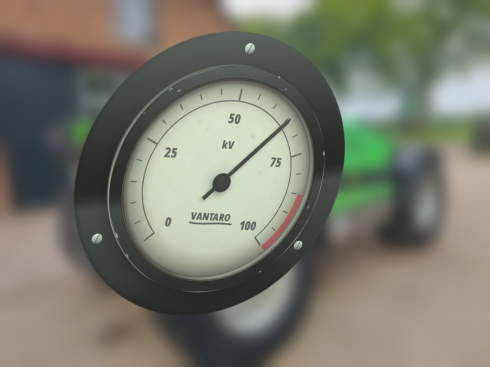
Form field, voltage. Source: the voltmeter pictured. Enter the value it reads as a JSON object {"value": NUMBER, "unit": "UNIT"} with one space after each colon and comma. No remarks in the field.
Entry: {"value": 65, "unit": "kV"}
